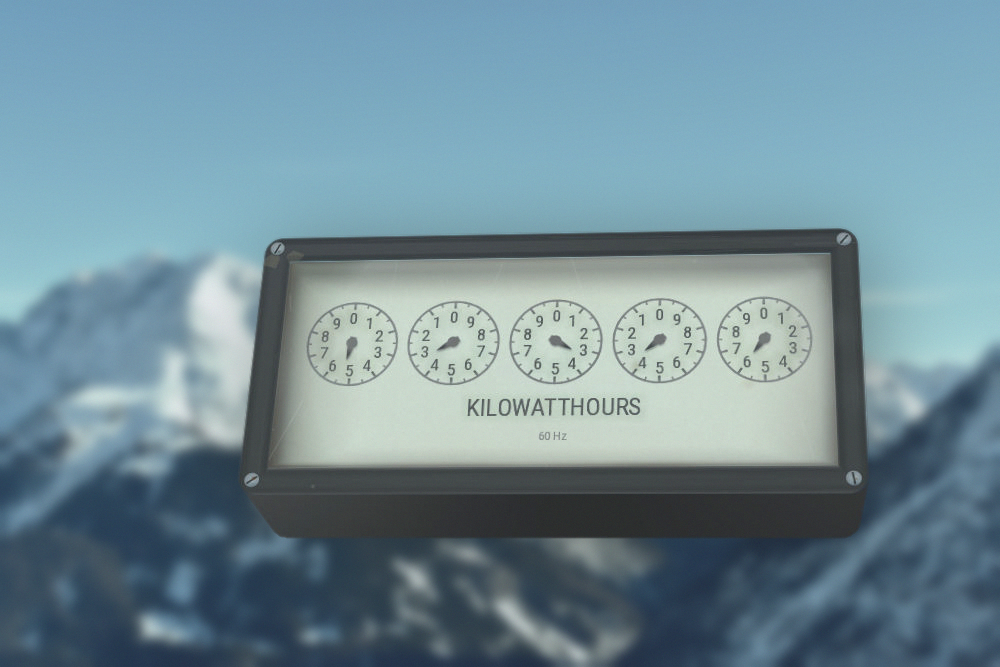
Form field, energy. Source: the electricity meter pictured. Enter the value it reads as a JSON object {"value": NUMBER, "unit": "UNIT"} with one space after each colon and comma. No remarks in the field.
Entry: {"value": 53336, "unit": "kWh"}
